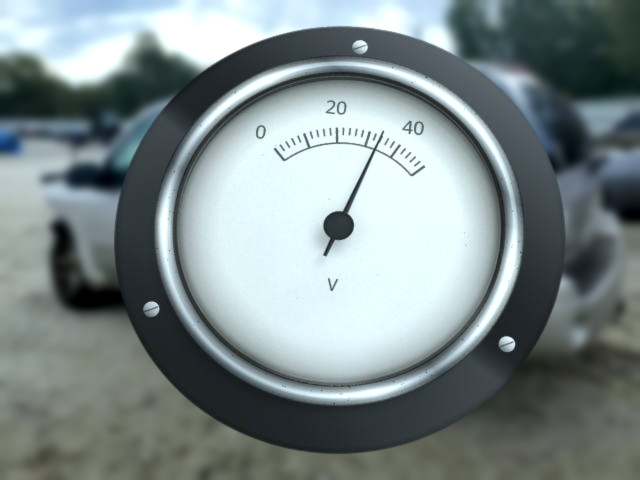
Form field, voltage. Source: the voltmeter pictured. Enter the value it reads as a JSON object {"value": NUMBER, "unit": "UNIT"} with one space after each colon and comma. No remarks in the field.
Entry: {"value": 34, "unit": "V"}
